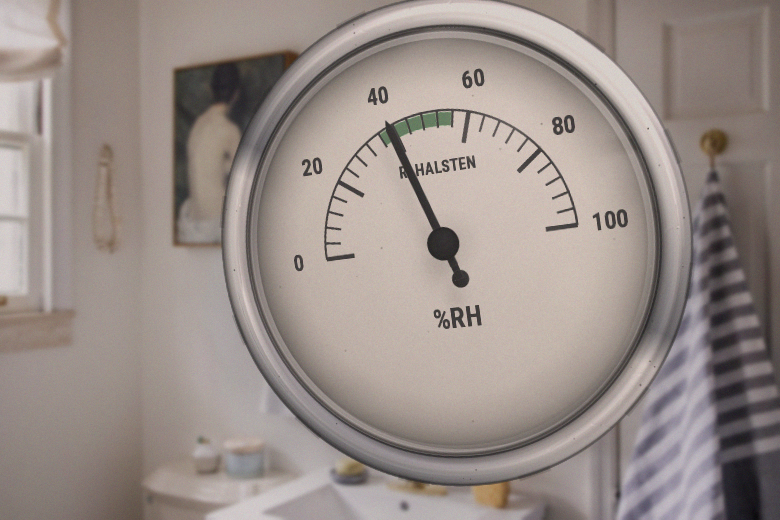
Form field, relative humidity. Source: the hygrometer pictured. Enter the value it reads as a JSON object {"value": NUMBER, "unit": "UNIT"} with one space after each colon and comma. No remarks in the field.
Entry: {"value": 40, "unit": "%"}
